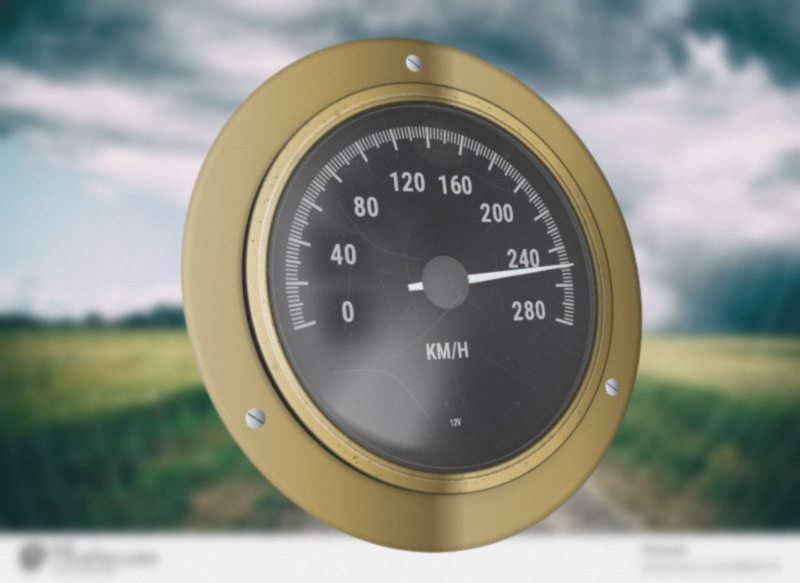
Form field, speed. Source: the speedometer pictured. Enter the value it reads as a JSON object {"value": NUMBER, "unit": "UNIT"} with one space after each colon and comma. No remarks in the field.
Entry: {"value": 250, "unit": "km/h"}
